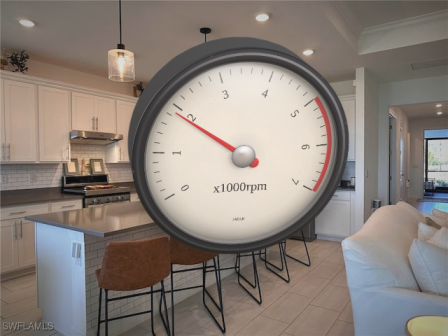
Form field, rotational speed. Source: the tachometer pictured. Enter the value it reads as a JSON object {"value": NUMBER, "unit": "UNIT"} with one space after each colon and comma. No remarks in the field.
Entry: {"value": 1900, "unit": "rpm"}
